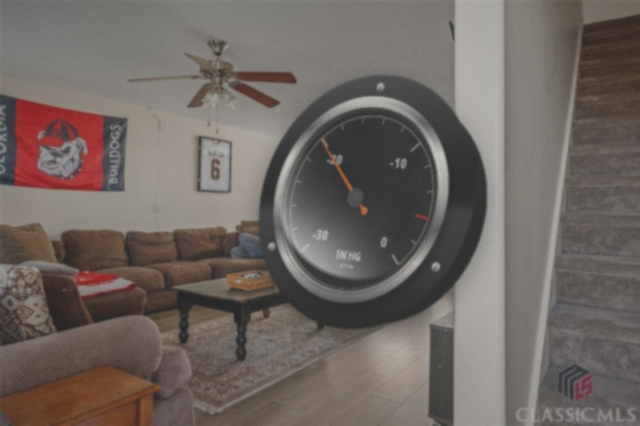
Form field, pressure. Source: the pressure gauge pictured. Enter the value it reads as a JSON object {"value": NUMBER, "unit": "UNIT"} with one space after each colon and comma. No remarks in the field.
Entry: {"value": -20, "unit": "inHg"}
